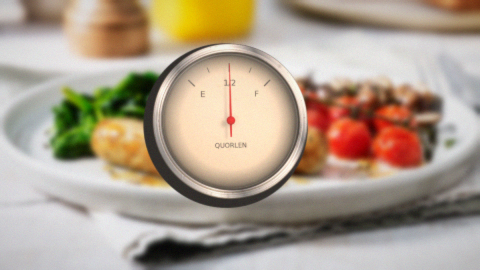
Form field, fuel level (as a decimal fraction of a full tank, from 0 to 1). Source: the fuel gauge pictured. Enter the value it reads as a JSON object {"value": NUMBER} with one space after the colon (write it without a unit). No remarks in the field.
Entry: {"value": 0.5}
